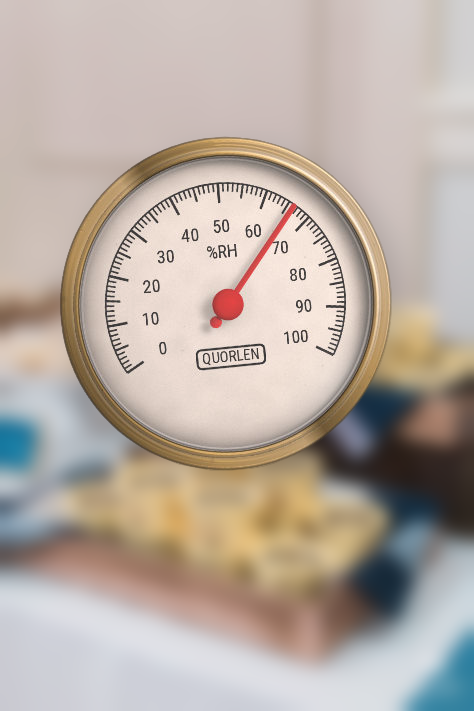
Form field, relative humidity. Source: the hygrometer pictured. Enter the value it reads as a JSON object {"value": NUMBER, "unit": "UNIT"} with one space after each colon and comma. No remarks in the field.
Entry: {"value": 66, "unit": "%"}
